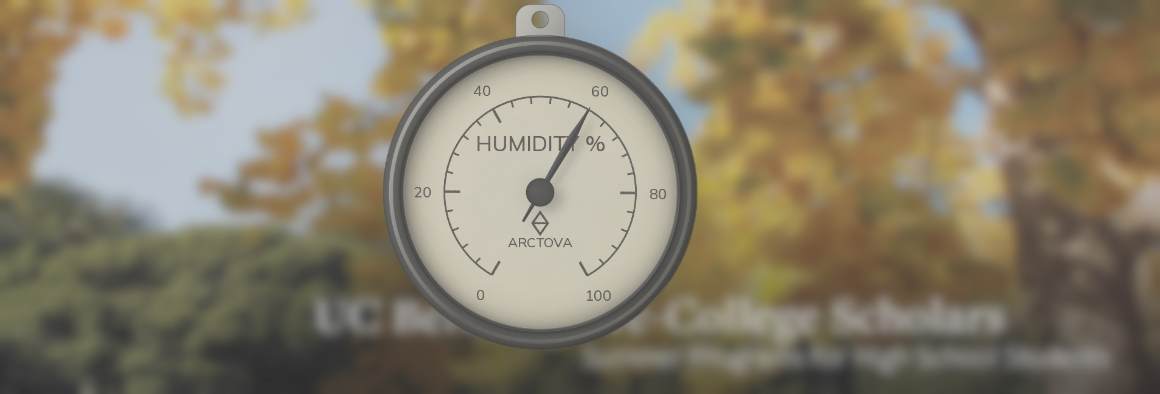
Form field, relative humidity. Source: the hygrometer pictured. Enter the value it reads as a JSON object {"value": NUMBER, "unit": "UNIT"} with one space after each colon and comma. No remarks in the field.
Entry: {"value": 60, "unit": "%"}
